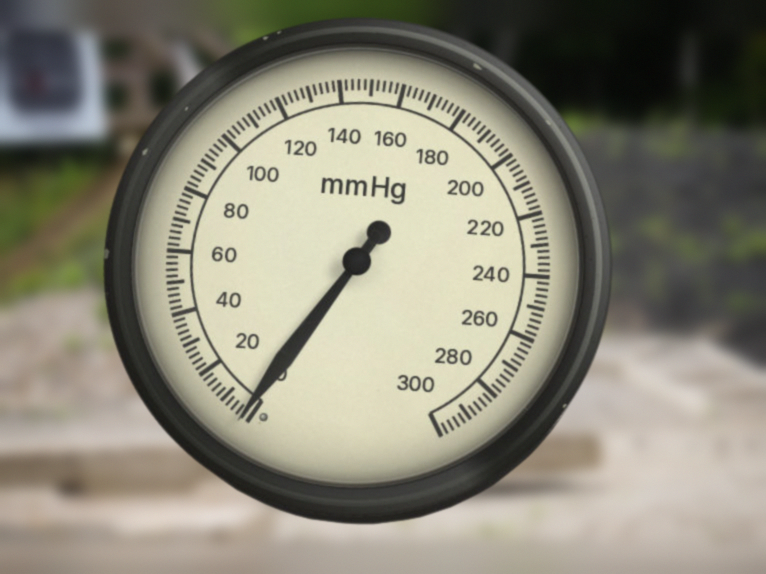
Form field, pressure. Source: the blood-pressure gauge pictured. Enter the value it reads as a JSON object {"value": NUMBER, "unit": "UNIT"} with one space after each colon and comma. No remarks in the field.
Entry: {"value": 2, "unit": "mmHg"}
